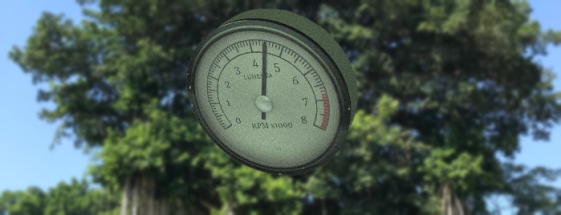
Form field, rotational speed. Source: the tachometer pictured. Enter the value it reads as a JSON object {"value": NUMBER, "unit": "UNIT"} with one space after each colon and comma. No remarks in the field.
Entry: {"value": 4500, "unit": "rpm"}
